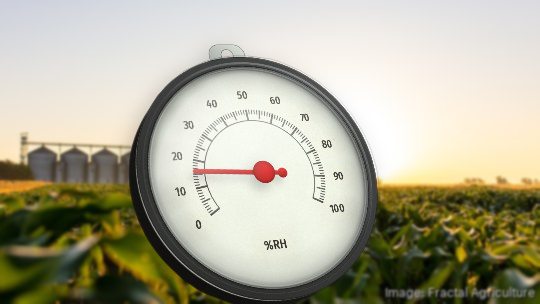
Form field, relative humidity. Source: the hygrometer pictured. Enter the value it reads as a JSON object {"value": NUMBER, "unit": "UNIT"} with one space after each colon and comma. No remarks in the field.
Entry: {"value": 15, "unit": "%"}
